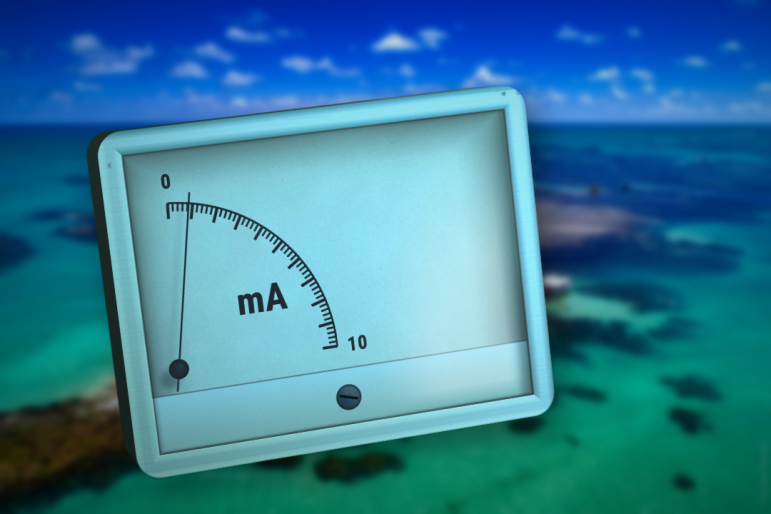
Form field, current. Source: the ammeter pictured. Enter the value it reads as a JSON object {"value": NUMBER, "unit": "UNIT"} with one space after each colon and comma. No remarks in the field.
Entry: {"value": 0.8, "unit": "mA"}
